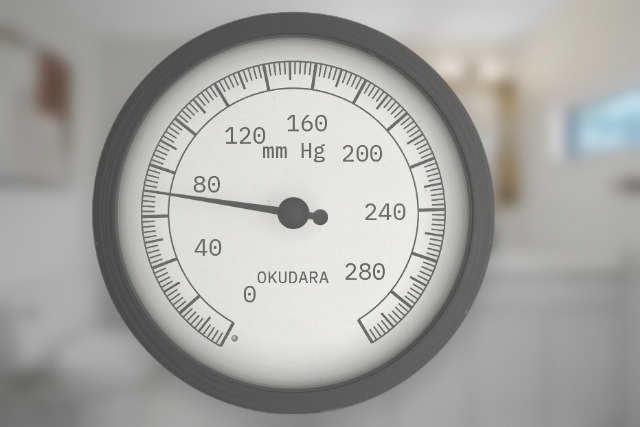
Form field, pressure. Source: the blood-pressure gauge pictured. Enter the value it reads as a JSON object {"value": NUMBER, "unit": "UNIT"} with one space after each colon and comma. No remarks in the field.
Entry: {"value": 70, "unit": "mmHg"}
